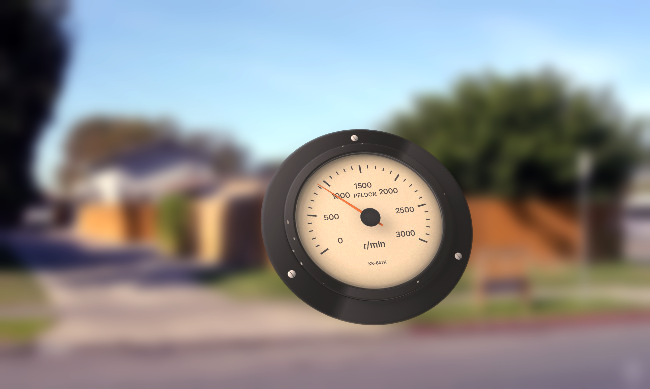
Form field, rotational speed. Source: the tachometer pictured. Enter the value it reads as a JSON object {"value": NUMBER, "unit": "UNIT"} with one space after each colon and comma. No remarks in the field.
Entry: {"value": 900, "unit": "rpm"}
